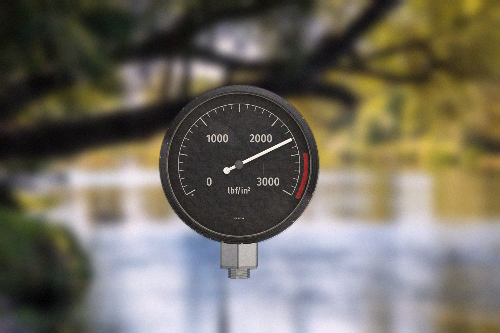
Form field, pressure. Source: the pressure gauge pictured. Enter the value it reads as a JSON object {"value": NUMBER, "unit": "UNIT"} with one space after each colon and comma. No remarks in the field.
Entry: {"value": 2300, "unit": "psi"}
